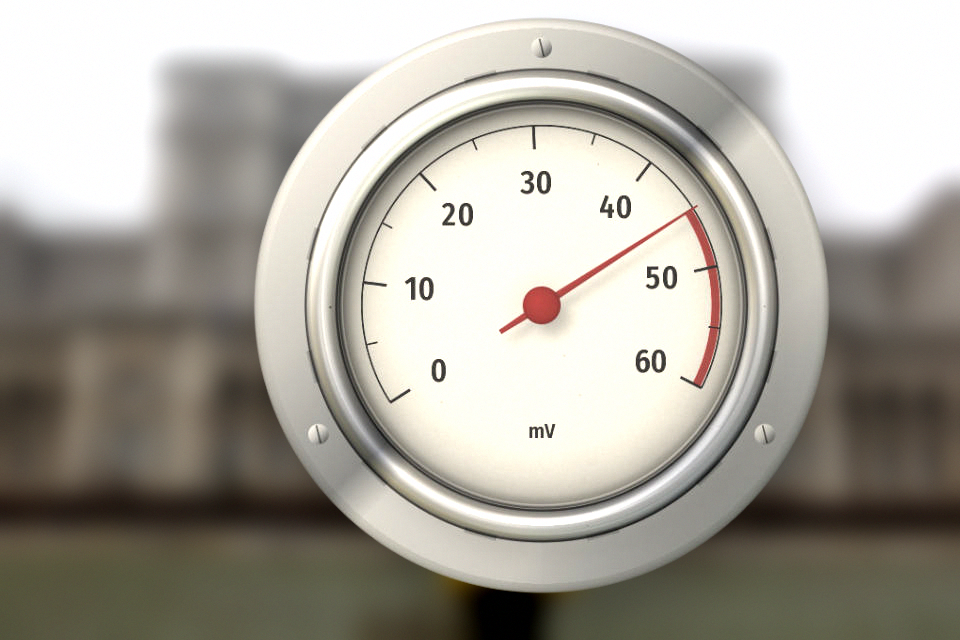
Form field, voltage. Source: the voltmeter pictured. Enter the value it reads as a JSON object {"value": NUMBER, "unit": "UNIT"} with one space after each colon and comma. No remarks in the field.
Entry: {"value": 45, "unit": "mV"}
